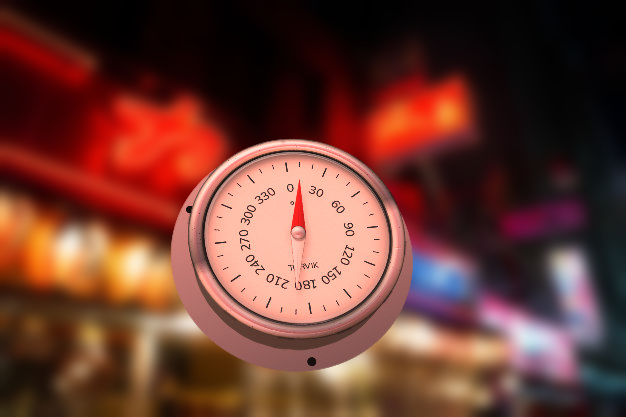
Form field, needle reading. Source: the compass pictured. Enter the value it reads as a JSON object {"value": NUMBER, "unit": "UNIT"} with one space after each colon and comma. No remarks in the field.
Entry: {"value": 10, "unit": "°"}
